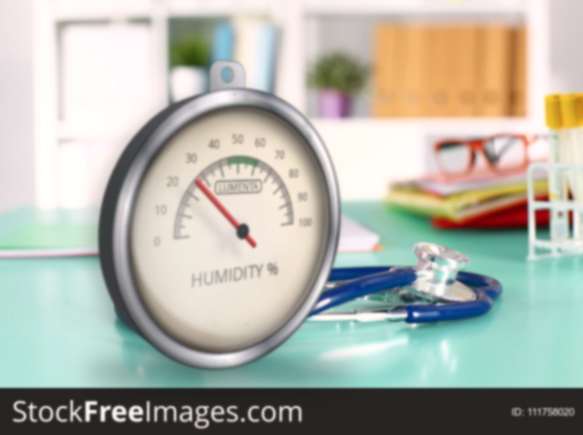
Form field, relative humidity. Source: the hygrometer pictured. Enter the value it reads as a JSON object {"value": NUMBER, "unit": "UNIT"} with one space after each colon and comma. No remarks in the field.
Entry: {"value": 25, "unit": "%"}
